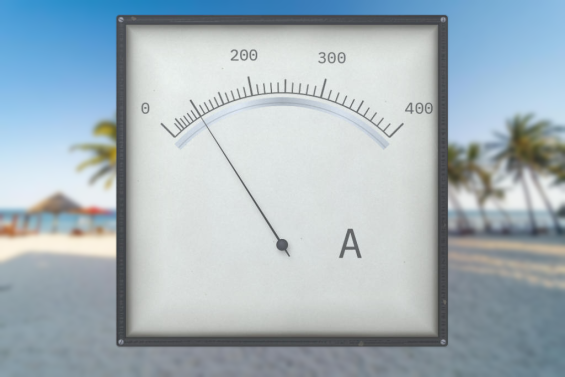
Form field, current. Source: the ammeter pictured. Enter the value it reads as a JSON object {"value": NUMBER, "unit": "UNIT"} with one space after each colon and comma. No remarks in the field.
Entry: {"value": 100, "unit": "A"}
